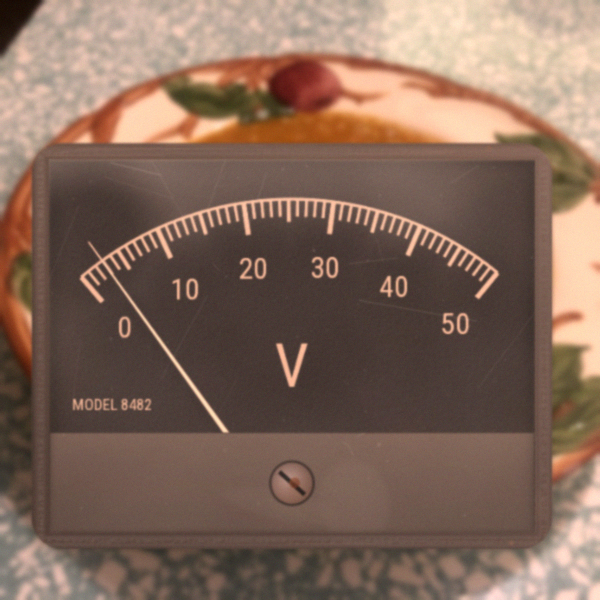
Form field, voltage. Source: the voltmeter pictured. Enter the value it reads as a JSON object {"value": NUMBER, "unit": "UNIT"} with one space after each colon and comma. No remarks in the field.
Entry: {"value": 3, "unit": "V"}
